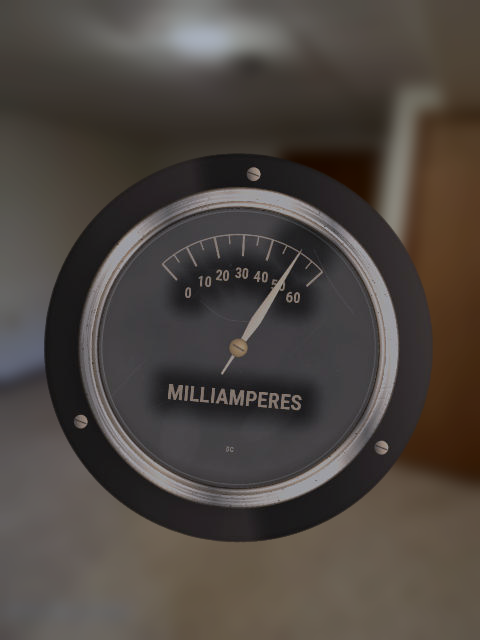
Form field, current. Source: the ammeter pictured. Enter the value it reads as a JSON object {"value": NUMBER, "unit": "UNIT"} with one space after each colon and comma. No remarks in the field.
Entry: {"value": 50, "unit": "mA"}
